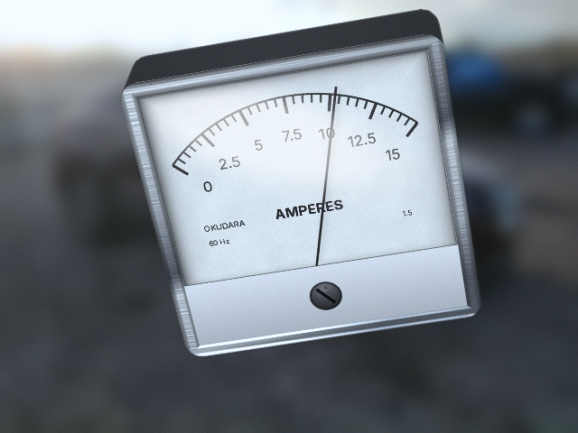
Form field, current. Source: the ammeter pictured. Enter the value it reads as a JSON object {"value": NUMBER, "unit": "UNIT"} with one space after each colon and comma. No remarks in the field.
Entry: {"value": 10.25, "unit": "A"}
